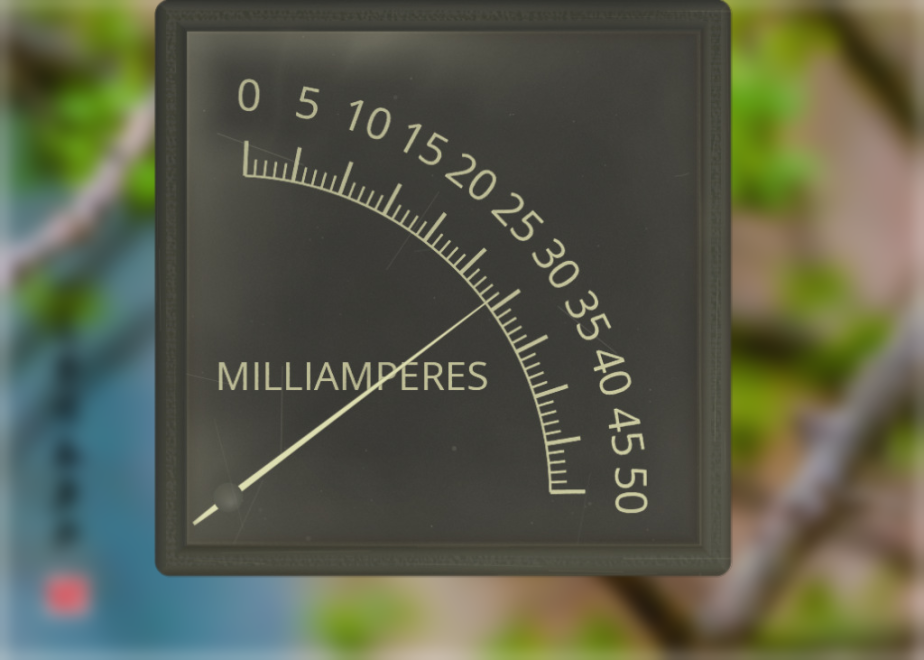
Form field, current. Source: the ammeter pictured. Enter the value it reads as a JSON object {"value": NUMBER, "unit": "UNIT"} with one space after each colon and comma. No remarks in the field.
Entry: {"value": 29, "unit": "mA"}
